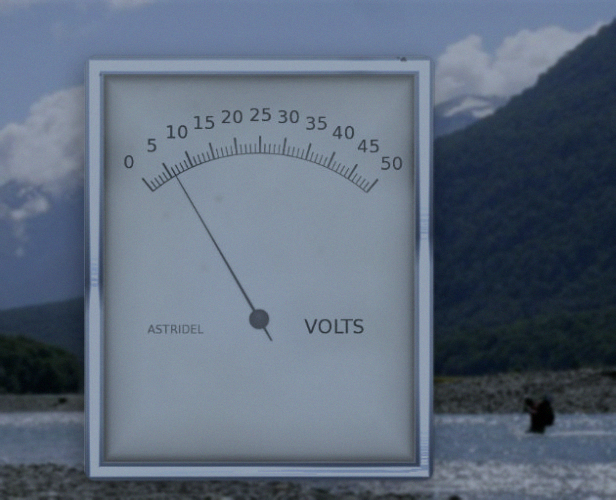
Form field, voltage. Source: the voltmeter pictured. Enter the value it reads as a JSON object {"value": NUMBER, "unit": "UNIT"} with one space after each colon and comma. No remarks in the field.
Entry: {"value": 6, "unit": "V"}
